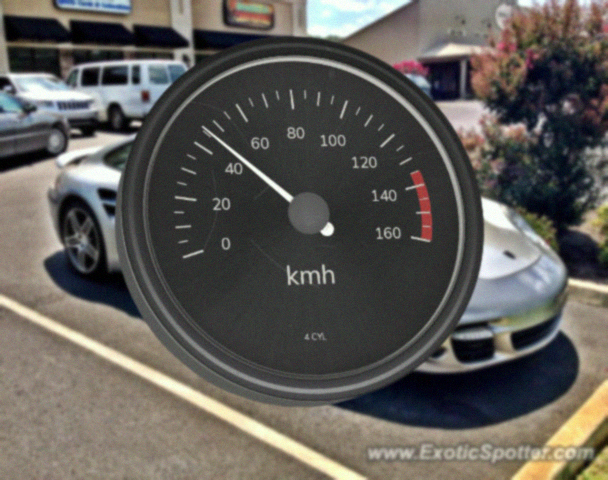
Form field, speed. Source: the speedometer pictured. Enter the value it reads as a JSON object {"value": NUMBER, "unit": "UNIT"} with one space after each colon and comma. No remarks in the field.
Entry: {"value": 45, "unit": "km/h"}
